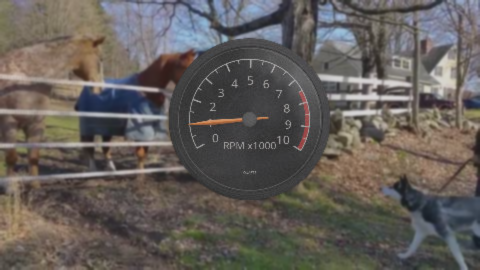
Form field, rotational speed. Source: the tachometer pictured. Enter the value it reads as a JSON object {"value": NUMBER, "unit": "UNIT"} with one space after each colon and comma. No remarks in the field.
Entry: {"value": 1000, "unit": "rpm"}
